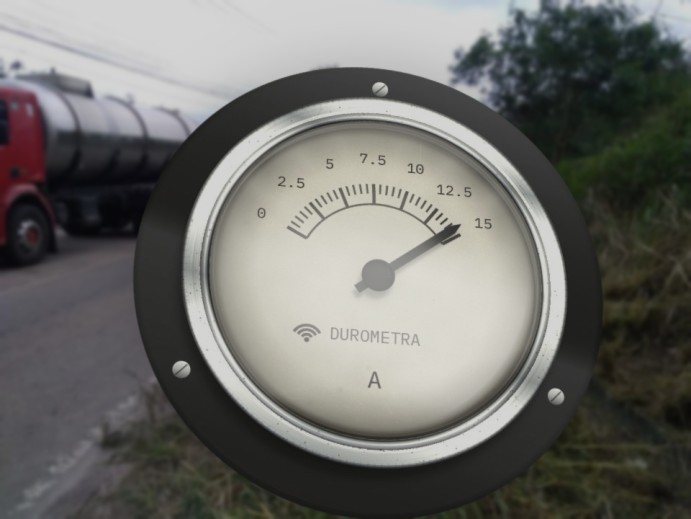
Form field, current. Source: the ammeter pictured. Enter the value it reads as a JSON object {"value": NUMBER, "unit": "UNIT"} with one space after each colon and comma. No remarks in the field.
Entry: {"value": 14.5, "unit": "A"}
